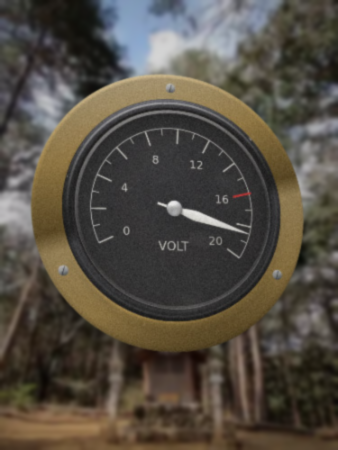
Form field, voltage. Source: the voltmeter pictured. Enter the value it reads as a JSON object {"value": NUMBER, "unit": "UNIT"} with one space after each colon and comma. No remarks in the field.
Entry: {"value": 18.5, "unit": "V"}
